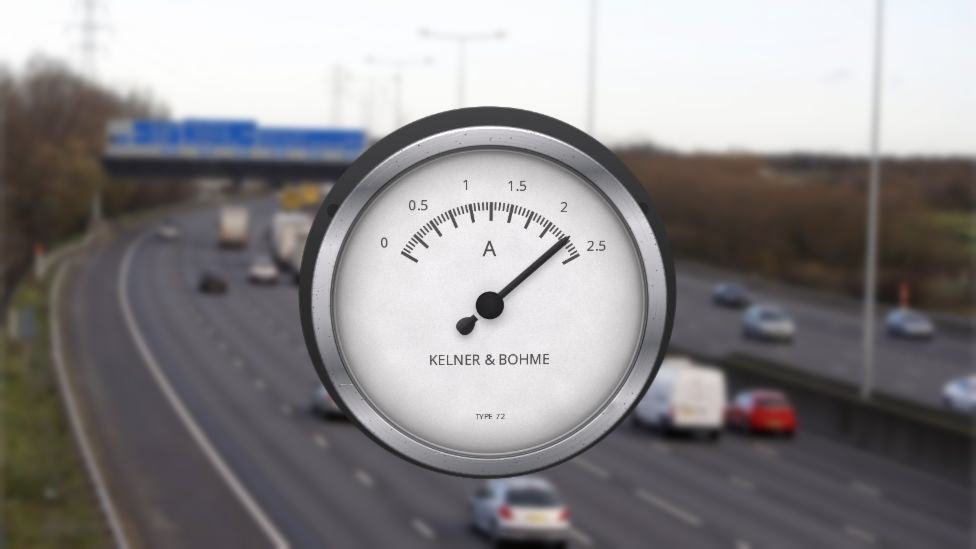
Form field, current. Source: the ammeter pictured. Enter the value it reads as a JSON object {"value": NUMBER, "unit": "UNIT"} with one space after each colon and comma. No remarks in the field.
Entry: {"value": 2.25, "unit": "A"}
